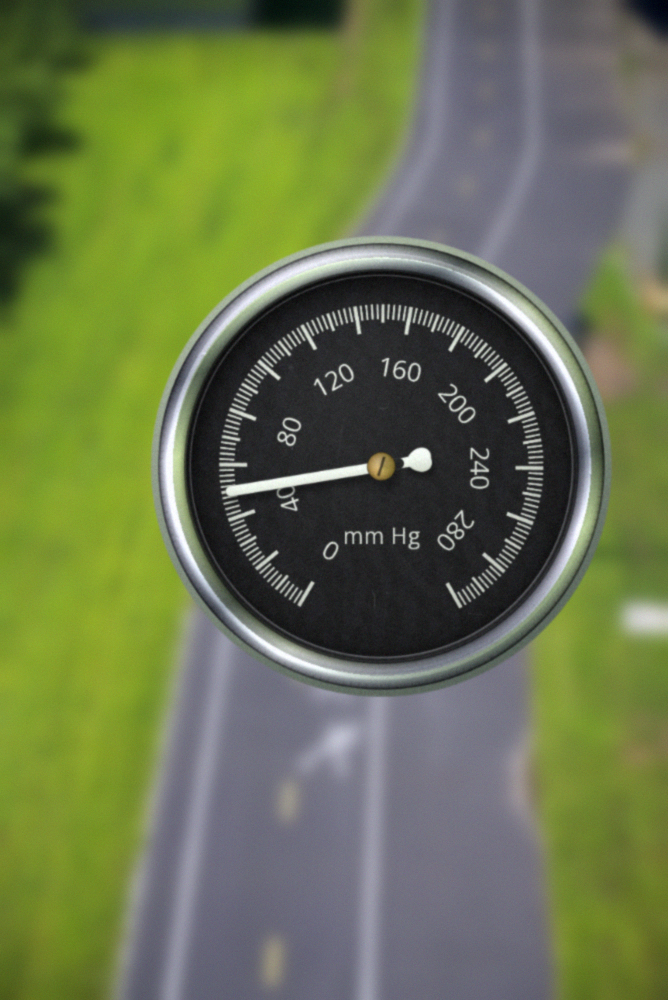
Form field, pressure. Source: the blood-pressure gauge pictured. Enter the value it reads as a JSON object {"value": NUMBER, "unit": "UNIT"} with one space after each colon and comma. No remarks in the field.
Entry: {"value": 50, "unit": "mmHg"}
